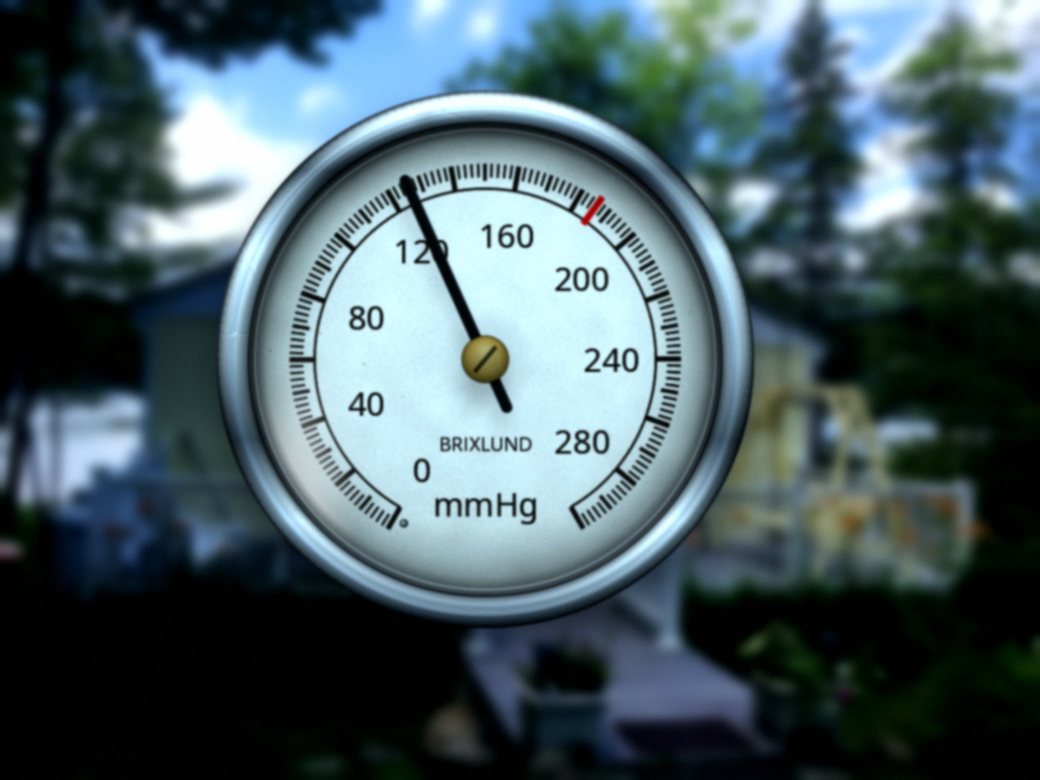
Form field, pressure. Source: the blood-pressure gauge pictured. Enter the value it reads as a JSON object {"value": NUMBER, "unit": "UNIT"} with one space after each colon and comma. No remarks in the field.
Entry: {"value": 126, "unit": "mmHg"}
